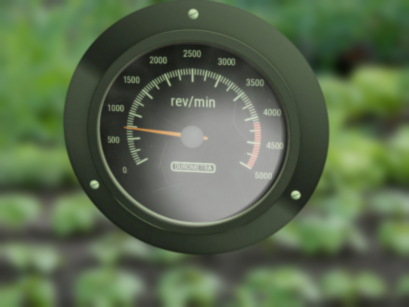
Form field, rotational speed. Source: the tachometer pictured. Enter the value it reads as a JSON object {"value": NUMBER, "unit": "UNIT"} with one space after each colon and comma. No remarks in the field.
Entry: {"value": 750, "unit": "rpm"}
